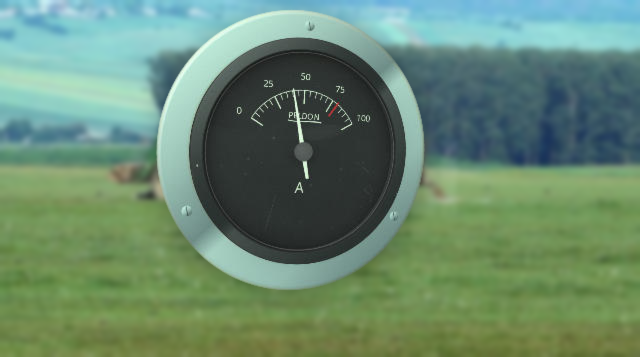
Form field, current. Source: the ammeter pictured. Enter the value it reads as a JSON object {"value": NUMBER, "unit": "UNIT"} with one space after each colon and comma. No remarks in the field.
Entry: {"value": 40, "unit": "A"}
